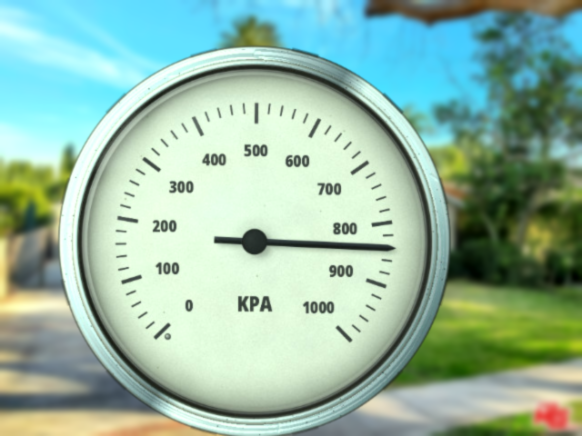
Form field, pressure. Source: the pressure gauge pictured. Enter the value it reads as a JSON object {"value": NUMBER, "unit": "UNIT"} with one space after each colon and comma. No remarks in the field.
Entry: {"value": 840, "unit": "kPa"}
